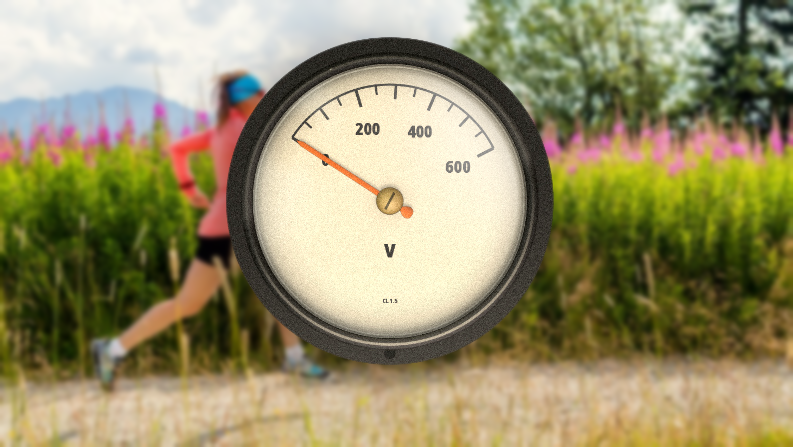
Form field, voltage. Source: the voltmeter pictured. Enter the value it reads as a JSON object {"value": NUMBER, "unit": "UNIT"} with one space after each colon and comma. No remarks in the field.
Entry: {"value": 0, "unit": "V"}
